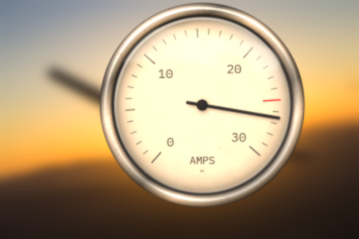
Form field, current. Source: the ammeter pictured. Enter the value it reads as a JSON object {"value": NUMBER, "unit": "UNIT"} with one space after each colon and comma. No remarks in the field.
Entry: {"value": 26.5, "unit": "A"}
